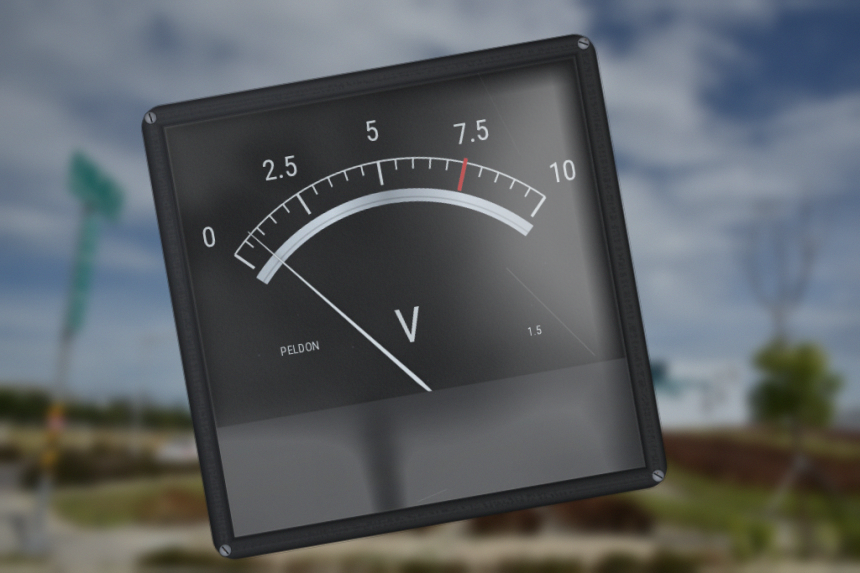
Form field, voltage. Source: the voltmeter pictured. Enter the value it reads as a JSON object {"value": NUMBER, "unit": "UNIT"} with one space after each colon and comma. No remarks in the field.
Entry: {"value": 0.75, "unit": "V"}
